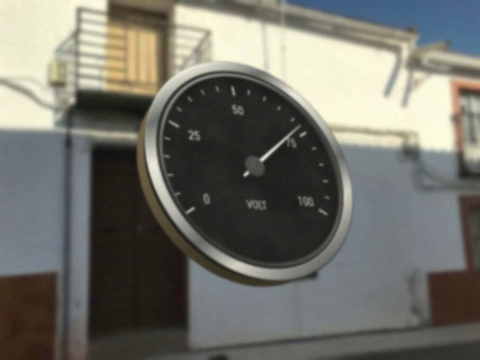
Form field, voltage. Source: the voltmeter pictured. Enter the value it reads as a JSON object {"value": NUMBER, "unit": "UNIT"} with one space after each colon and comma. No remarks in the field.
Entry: {"value": 72.5, "unit": "V"}
